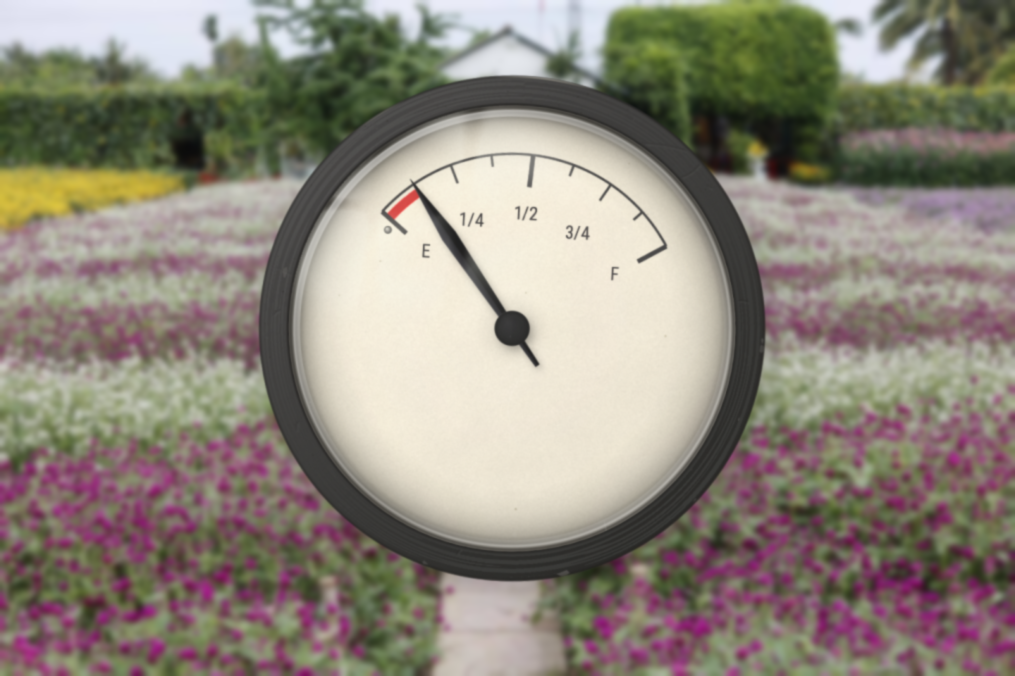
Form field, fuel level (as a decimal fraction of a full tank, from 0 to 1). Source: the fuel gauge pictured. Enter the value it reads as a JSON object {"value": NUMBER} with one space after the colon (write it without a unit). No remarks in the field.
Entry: {"value": 0.125}
